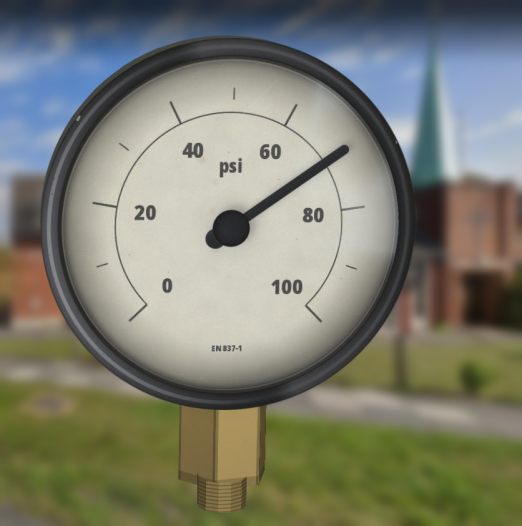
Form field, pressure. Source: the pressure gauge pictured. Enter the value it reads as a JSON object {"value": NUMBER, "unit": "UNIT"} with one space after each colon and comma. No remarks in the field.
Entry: {"value": 70, "unit": "psi"}
